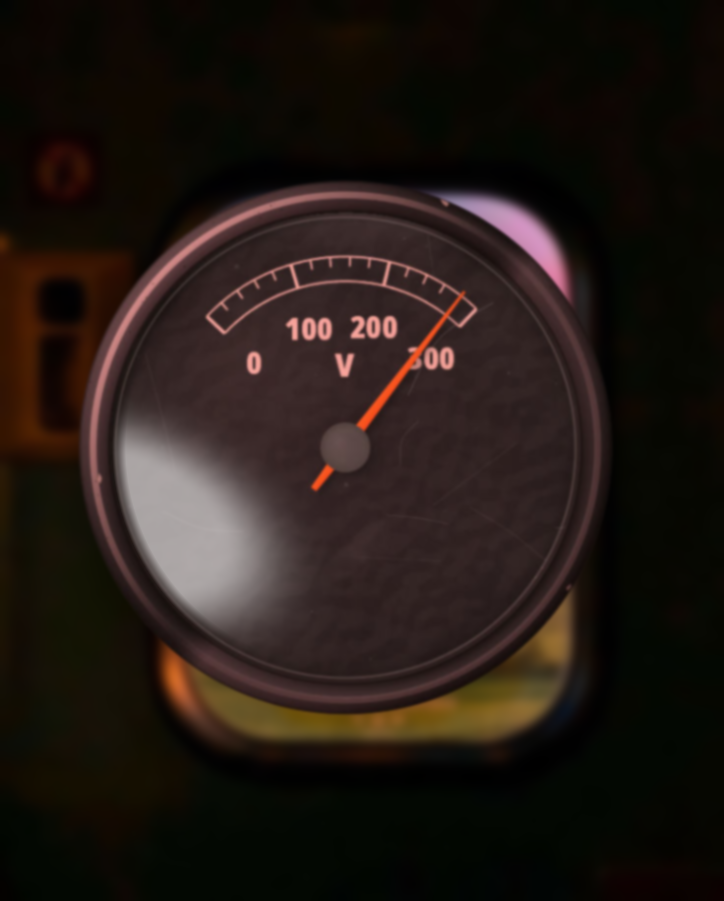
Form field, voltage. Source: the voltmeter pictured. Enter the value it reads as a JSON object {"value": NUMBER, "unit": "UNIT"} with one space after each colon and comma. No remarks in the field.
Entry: {"value": 280, "unit": "V"}
